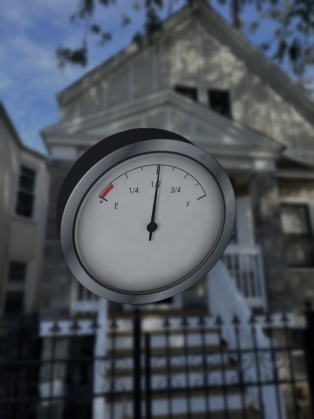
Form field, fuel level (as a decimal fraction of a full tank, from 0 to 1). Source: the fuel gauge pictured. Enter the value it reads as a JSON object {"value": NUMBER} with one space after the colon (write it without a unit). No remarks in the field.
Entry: {"value": 0.5}
